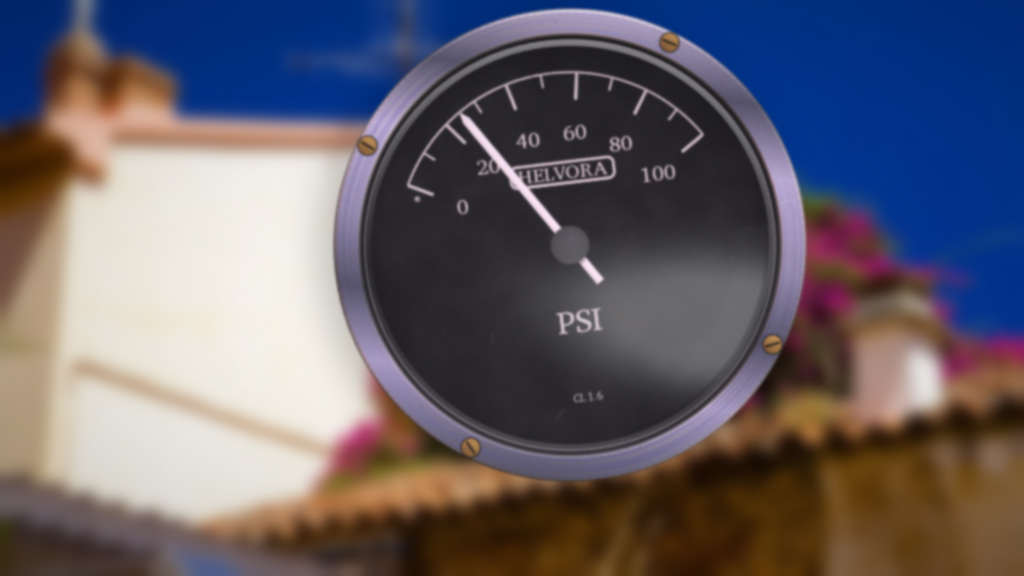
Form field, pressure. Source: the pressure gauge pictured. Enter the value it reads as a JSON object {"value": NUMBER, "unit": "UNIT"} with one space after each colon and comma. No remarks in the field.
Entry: {"value": 25, "unit": "psi"}
